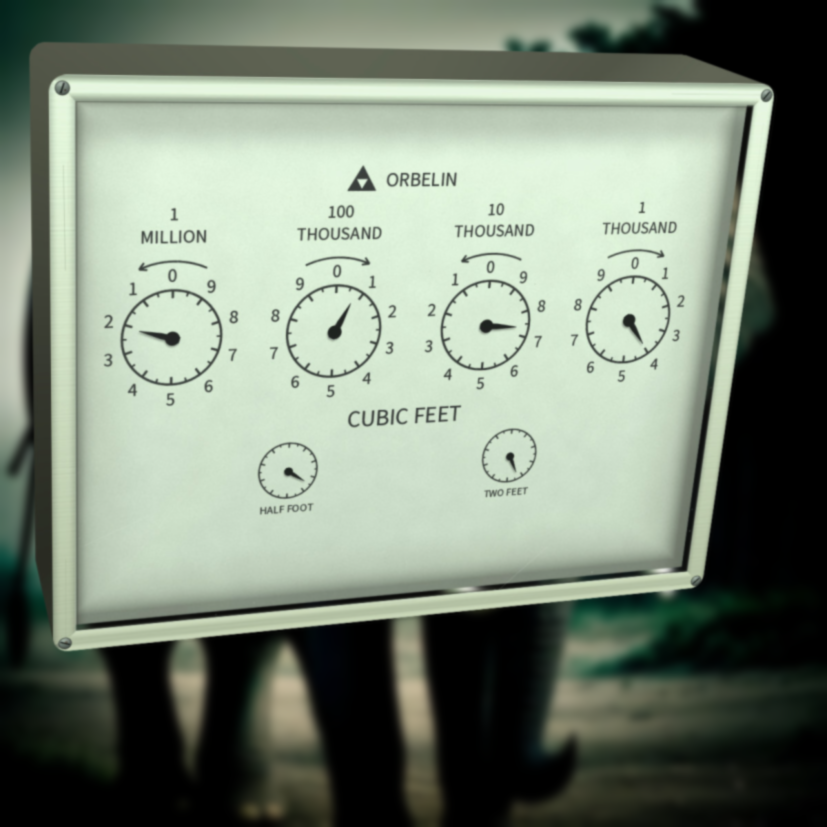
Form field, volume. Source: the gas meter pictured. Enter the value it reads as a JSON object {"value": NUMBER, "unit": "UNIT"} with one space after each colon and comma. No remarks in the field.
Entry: {"value": 207400, "unit": "ft³"}
